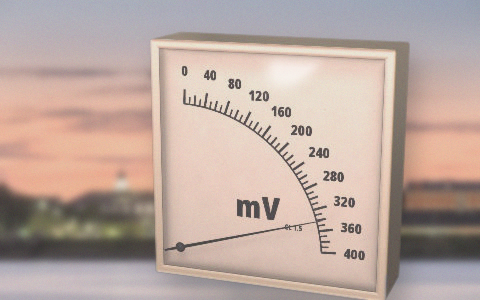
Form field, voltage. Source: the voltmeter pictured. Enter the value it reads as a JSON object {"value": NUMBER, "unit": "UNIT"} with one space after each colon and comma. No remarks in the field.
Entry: {"value": 340, "unit": "mV"}
